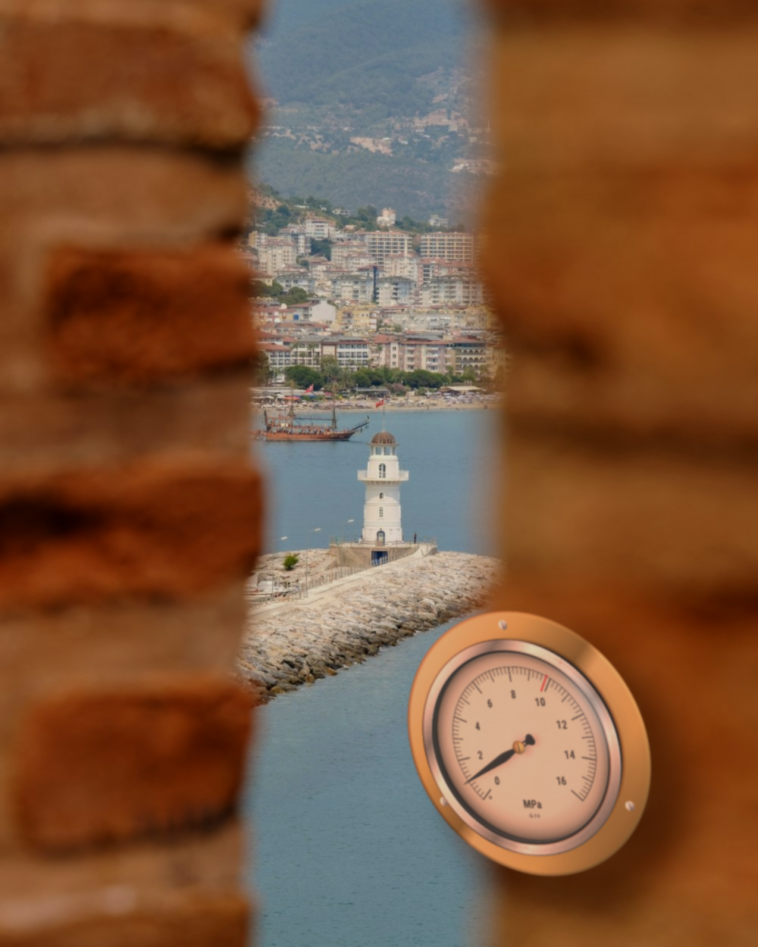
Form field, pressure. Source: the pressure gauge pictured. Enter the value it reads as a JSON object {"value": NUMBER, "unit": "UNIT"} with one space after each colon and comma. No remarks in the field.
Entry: {"value": 1, "unit": "MPa"}
